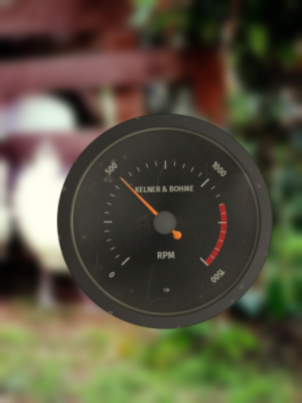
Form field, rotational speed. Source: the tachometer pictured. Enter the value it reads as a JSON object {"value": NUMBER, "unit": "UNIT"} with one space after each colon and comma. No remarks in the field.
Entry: {"value": 500, "unit": "rpm"}
